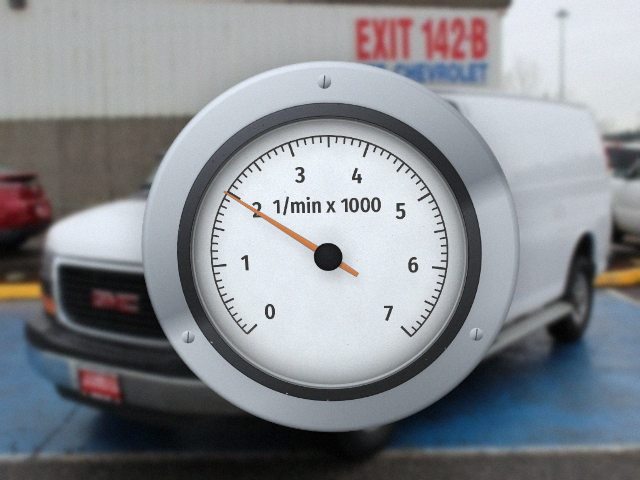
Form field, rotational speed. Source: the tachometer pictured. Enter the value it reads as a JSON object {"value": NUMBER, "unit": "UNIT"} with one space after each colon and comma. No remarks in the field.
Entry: {"value": 2000, "unit": "rpm"}
